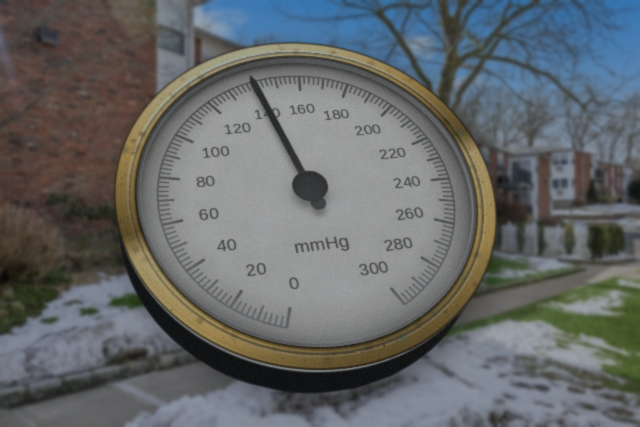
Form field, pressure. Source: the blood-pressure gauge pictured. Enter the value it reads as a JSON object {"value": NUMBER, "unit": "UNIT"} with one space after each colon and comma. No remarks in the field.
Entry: {"value": 140, "unit": "mmHg"}
